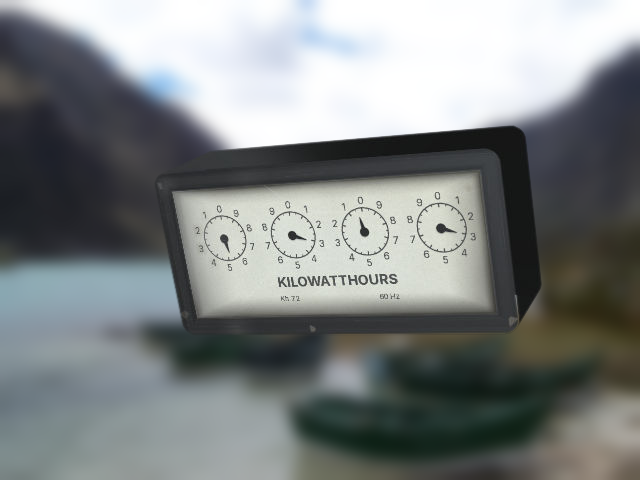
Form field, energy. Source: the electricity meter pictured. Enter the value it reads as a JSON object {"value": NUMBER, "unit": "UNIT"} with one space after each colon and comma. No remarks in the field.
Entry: {"value": 5303, "unit": "kWh"}
